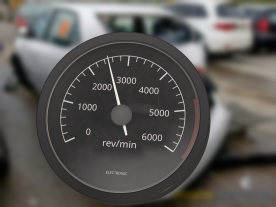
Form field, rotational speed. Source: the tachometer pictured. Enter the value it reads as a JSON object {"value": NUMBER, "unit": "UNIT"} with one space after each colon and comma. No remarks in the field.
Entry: {"value": 2500, "unit": "rpm"}
